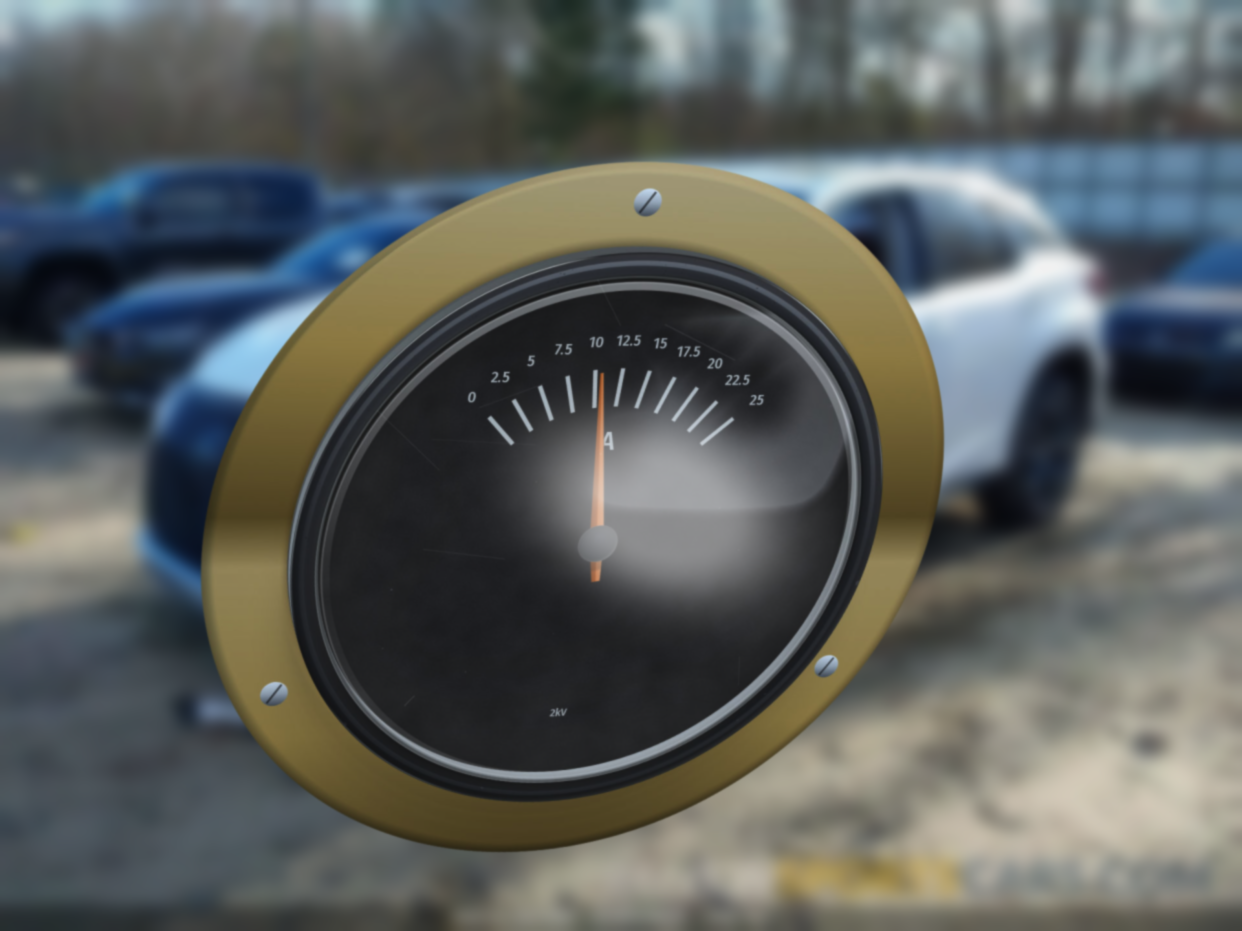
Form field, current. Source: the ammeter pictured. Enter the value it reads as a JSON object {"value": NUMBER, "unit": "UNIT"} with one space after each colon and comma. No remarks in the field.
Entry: {"value": 10, "unit": "A"}
